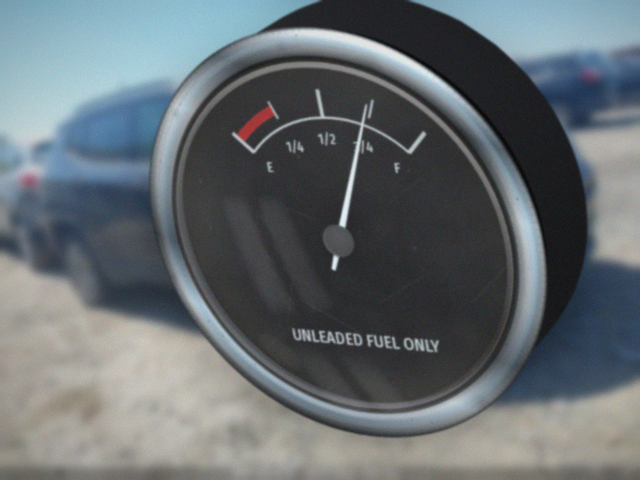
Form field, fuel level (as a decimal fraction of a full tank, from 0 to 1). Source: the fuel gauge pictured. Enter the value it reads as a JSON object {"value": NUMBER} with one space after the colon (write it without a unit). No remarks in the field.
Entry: {"value": 0.75}
